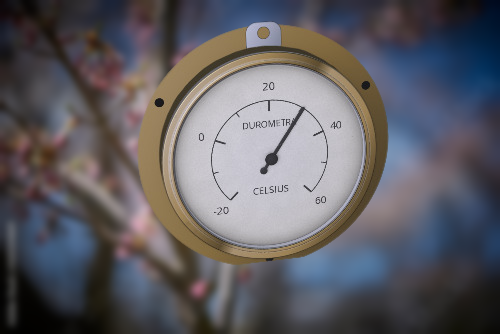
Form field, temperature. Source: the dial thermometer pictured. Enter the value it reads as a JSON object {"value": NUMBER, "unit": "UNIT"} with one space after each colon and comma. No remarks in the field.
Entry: {"value": 30, "unit": "°C"}
